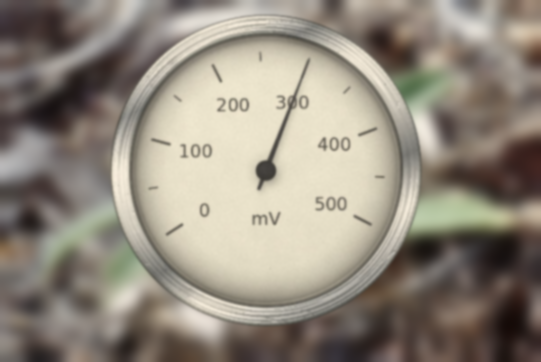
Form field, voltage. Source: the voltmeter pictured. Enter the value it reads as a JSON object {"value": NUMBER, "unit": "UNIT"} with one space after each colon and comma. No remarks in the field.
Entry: {"value": 300, "unit": "mV"}
